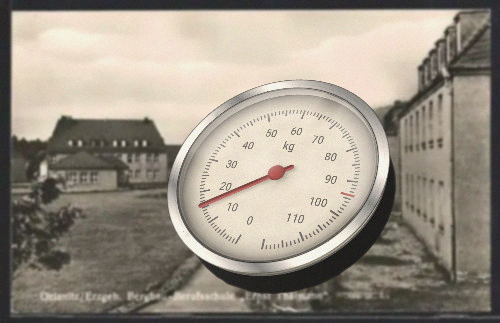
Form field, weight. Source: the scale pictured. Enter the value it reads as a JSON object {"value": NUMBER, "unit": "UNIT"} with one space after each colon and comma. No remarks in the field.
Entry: {"value": 15, "unit": "kg"}
